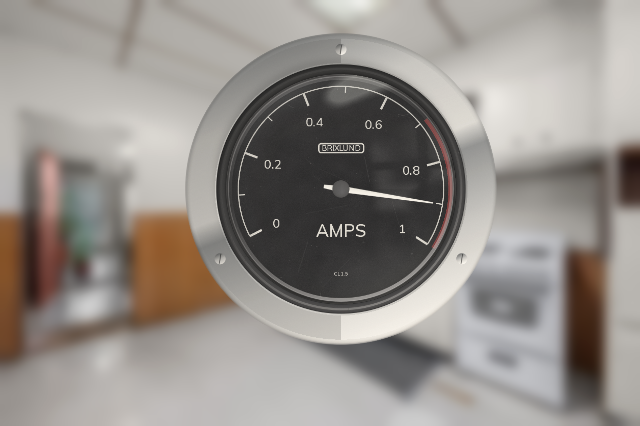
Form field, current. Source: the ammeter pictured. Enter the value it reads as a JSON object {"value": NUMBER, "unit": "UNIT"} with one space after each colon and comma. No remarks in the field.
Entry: {"value": 0.9, "unit": "A"}
